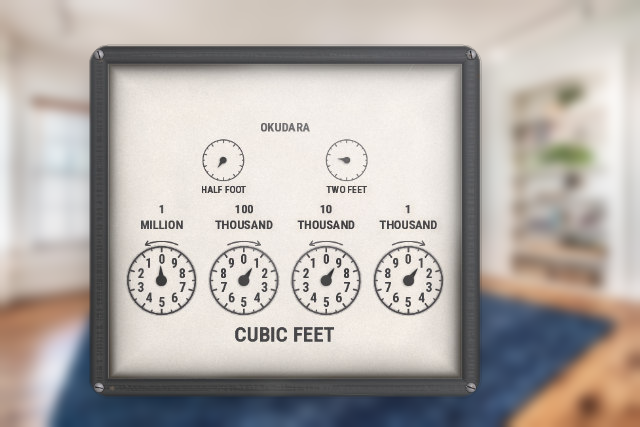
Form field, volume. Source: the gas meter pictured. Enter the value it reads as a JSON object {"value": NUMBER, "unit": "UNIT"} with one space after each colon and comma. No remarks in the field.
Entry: {"value": 9100, "unit": "ft³"}
